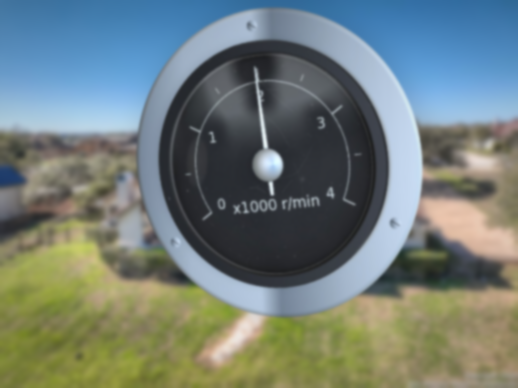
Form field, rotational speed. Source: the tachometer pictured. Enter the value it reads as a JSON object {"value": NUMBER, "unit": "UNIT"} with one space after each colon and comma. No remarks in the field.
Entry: {"value": 2000, "unit": "rpm"}
